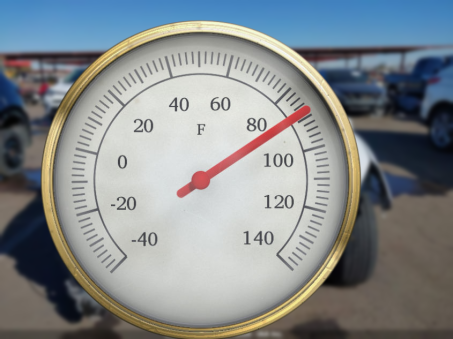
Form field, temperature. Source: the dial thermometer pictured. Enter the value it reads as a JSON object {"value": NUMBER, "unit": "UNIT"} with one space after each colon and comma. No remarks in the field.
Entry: {"value": 88, "unit": "°F"}
